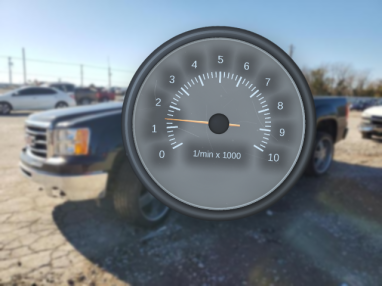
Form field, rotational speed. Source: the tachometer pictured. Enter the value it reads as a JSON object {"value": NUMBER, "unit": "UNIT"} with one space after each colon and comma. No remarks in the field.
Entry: {"value": 1400, "unit": "rpm"}
